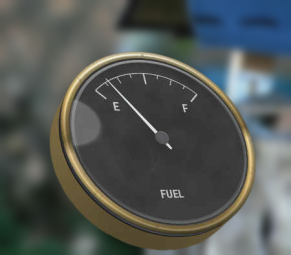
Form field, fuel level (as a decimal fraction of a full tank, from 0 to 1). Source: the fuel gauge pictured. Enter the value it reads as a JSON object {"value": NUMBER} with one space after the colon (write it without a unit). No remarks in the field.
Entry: {"value": 0.125}
